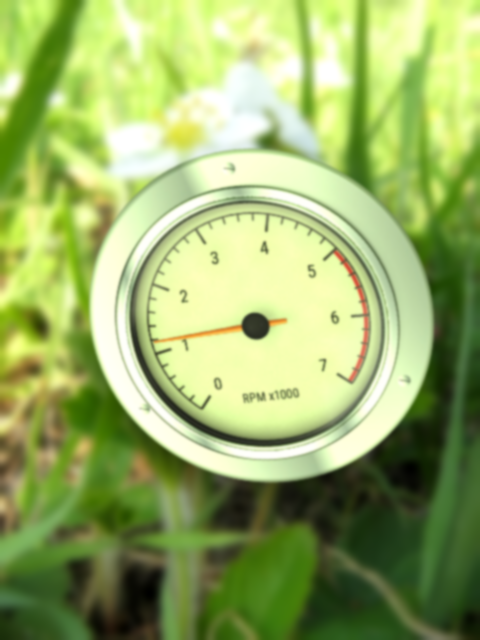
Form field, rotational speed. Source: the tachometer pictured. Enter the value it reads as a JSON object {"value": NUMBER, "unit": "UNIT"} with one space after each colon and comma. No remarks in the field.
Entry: {"value": 1200, "unit": "rpm"}
